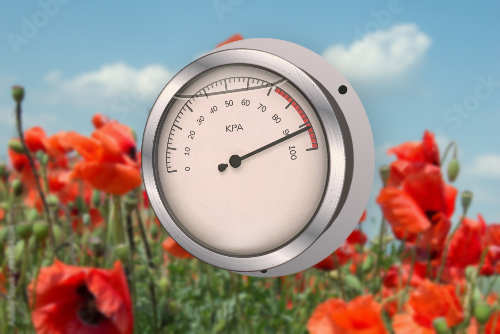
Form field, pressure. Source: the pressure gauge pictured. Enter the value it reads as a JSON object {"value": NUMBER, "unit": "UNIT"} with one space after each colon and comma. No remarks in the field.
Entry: {"value": 92, "unit": "kPa"}
